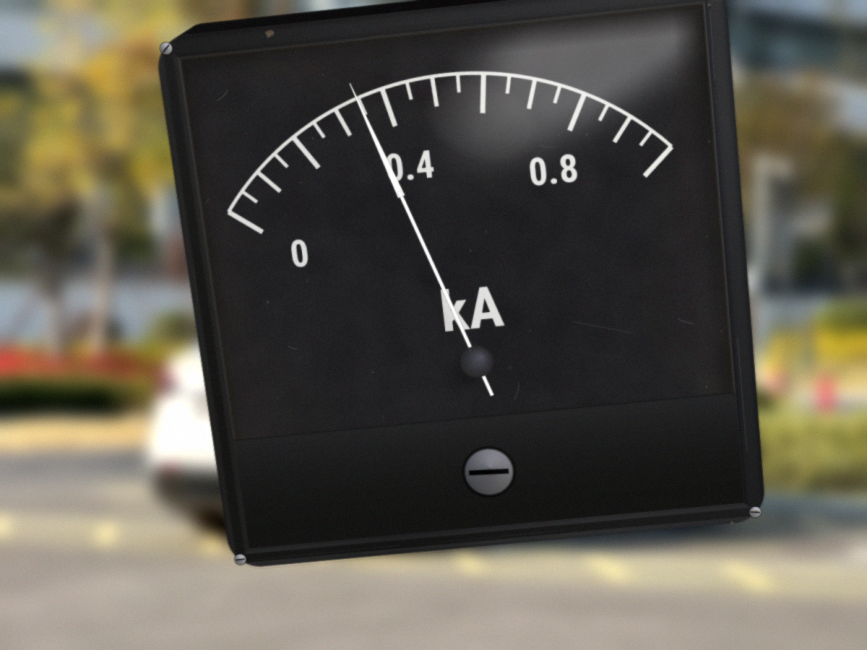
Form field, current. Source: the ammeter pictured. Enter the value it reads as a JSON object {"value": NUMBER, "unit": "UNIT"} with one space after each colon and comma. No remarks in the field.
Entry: {"value": 0.35, "unit": "kA"}
